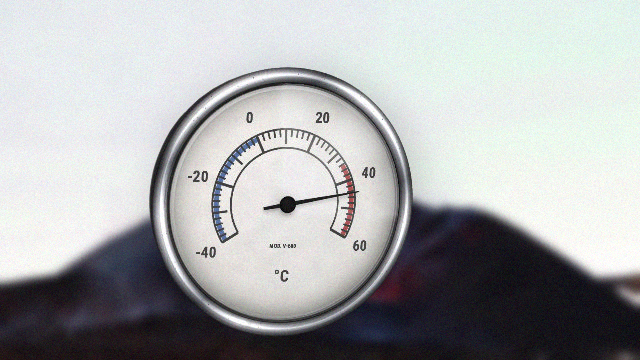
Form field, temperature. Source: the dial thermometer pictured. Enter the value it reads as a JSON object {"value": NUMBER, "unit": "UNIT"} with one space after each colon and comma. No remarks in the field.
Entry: {"value": 44, "unit": "°C"}
